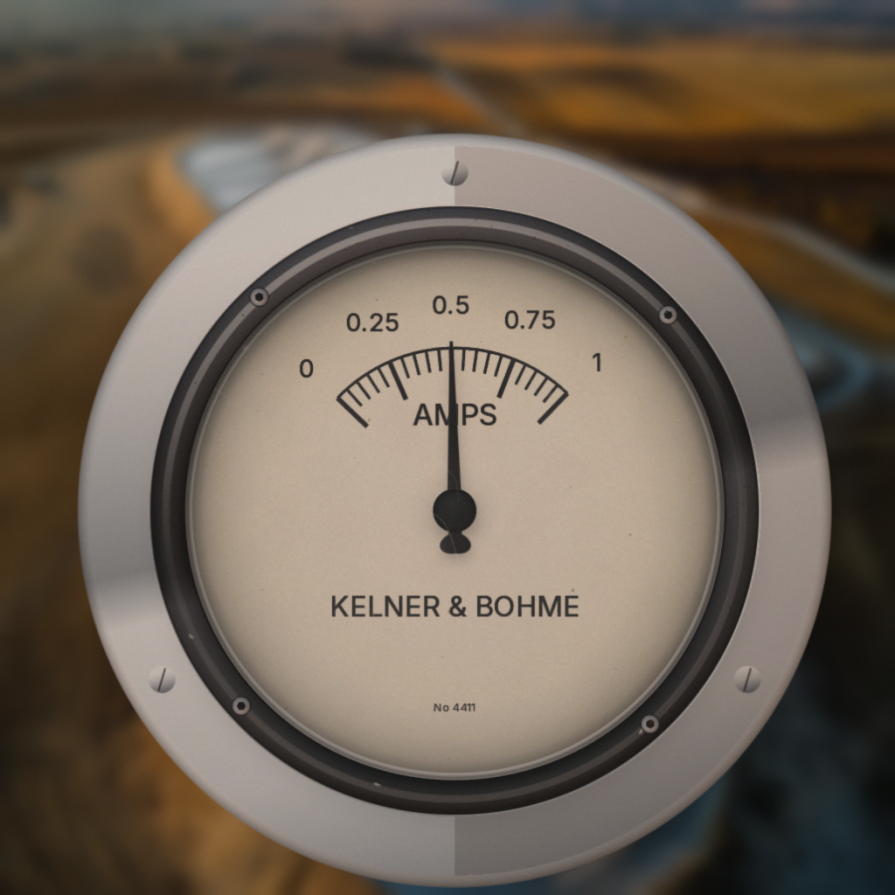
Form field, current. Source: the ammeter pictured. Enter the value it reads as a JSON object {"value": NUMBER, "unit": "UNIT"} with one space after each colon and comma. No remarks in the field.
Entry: {"value": 0.5, "unit": "A"}
